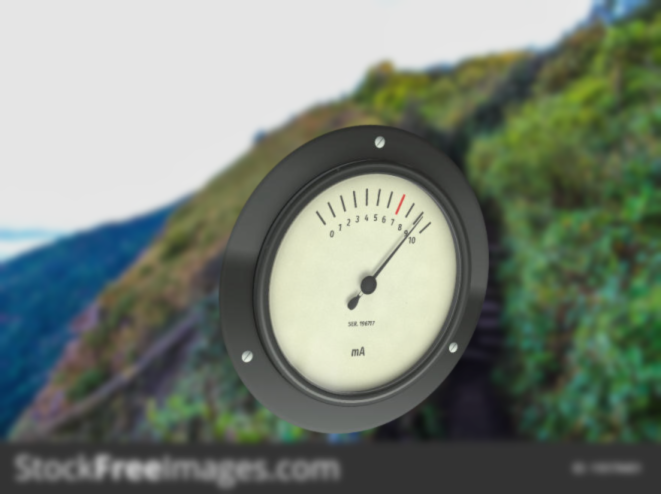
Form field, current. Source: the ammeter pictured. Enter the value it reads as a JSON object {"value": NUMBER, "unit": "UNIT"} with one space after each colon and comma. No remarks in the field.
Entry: {"value": 9, "unit": "mA"}
